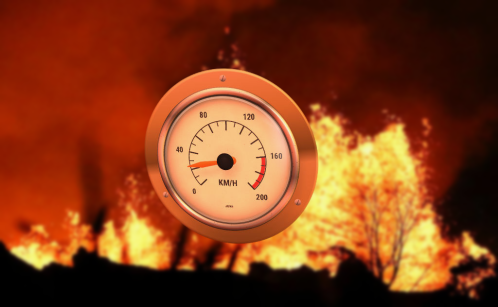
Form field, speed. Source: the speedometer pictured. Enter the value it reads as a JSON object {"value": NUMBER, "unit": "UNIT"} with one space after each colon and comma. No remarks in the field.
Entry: {"value": 25, "unit": "km/h"}
